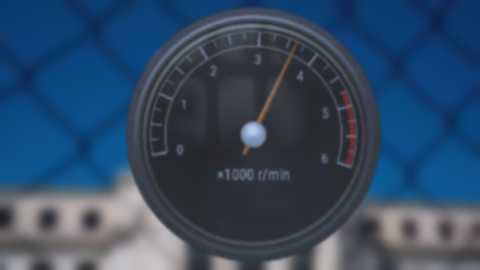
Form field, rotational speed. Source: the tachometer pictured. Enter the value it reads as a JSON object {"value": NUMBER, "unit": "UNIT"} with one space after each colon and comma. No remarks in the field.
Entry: {"value": 3625, "unit": "rpm"}
